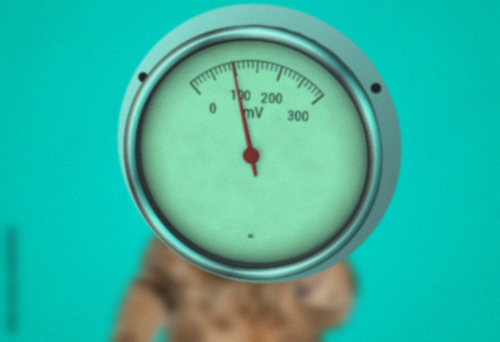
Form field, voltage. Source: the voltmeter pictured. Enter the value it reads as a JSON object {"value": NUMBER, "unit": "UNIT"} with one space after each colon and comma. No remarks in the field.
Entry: {"value": 100, "unit": "mV"}
